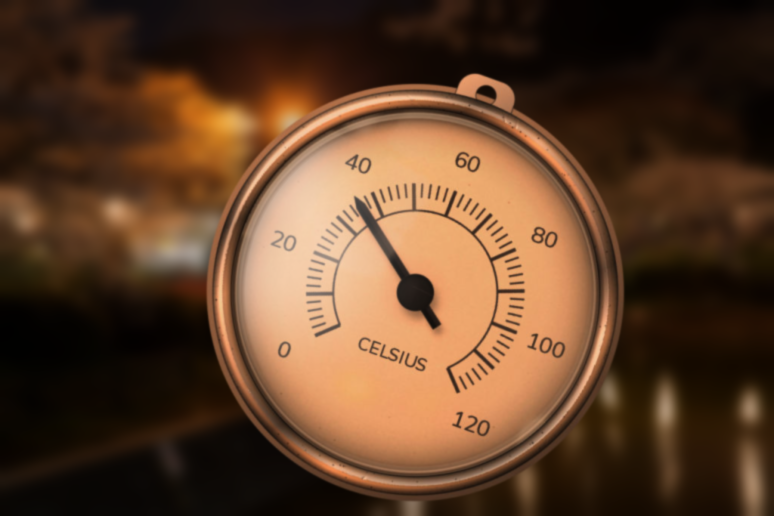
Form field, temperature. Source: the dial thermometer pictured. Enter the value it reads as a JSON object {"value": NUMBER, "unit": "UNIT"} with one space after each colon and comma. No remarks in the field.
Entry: {"value": 36, "unit": "°C"}
